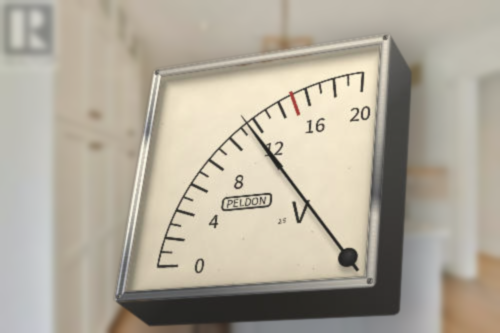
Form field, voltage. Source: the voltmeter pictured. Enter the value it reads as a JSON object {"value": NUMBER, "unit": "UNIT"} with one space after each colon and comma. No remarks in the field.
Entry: {"value": 11.5, "unit": "V"}
